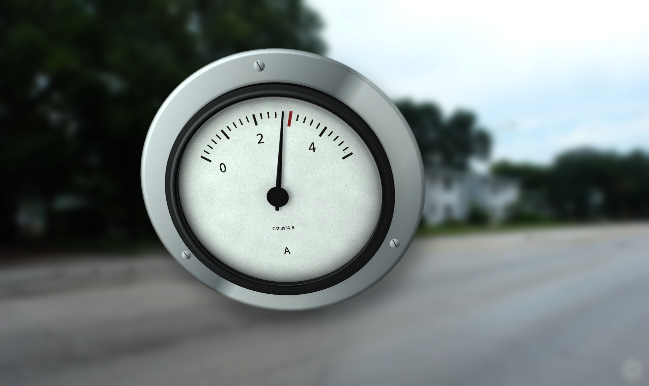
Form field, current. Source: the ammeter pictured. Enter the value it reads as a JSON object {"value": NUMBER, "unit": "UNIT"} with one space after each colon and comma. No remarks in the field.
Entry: {"value": 2.8, "unit": "A"}
